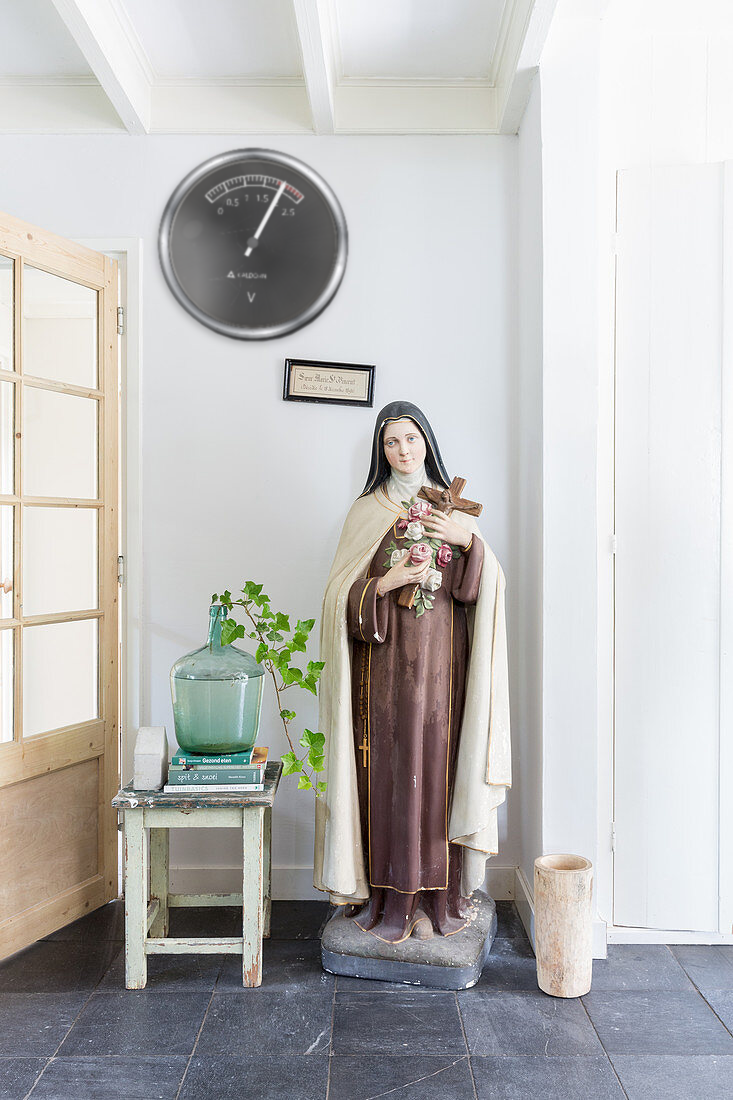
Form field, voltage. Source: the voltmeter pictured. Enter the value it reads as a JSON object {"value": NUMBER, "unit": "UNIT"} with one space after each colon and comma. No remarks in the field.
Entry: {"value": 2, "unit": "V"}
